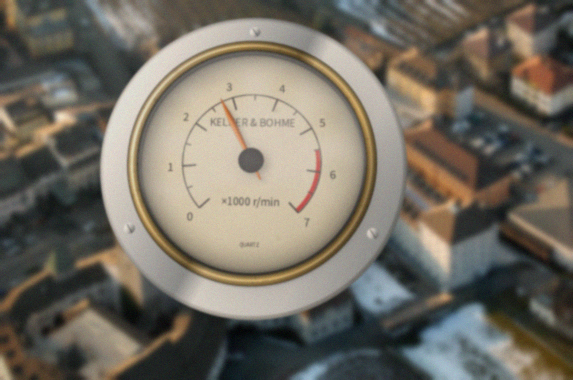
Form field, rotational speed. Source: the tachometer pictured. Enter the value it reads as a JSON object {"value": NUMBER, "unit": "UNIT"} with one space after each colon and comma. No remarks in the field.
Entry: {"value": 2750, "unit": "rpm"}
